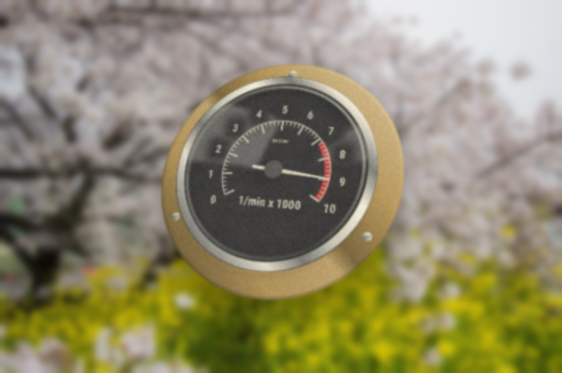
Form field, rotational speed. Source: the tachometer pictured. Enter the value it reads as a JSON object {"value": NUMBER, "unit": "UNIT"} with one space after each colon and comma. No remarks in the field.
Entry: {"value": 9000, "unit": "rpm"}
